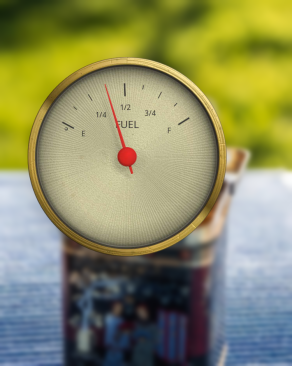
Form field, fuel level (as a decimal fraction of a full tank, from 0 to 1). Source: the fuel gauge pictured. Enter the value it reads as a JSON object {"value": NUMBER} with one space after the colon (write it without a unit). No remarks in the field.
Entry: {"value": 0.375}
